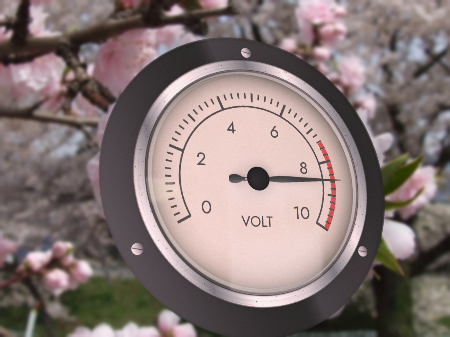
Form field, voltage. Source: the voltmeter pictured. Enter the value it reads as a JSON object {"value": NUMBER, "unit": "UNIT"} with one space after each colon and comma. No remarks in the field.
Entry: {"value": 8.6, "unit": "V"}
